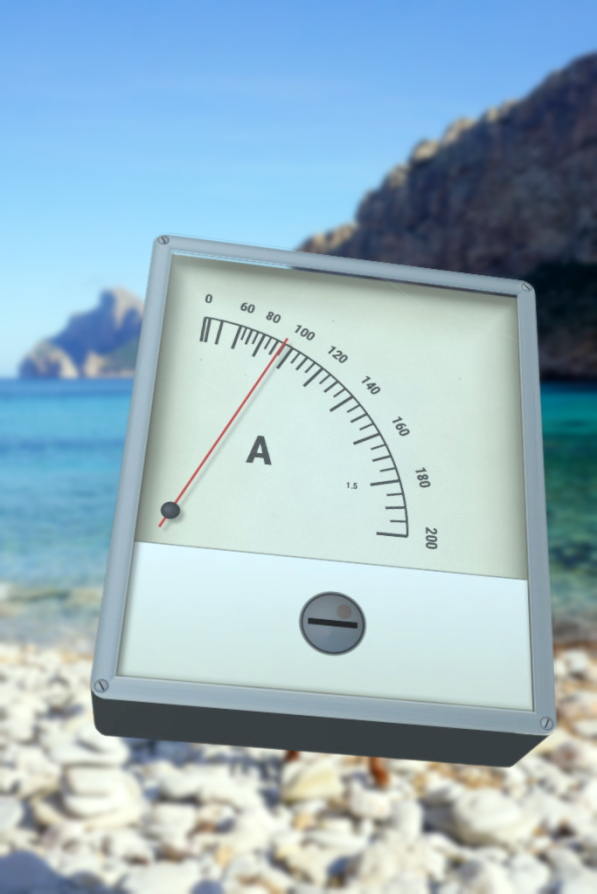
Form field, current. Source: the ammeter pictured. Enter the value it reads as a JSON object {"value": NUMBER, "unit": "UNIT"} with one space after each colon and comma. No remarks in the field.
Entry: {"value": 95, "unit": "A"}
